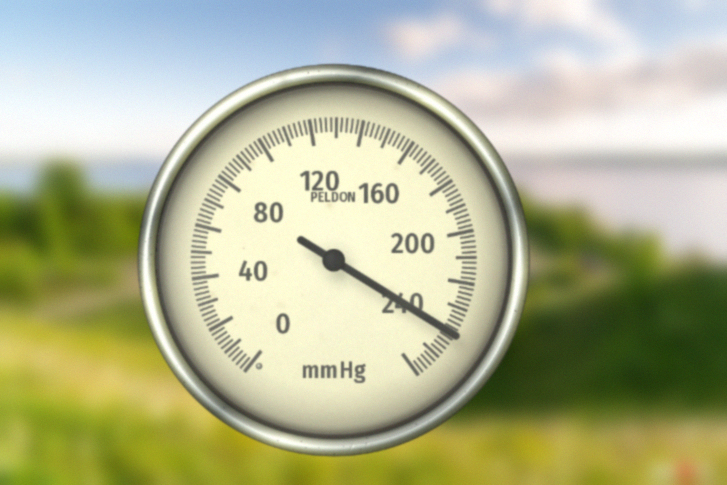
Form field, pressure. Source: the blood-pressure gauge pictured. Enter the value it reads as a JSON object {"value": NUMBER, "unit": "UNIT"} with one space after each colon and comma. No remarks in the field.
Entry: {"value": 240, "unit": "mmHg"}
